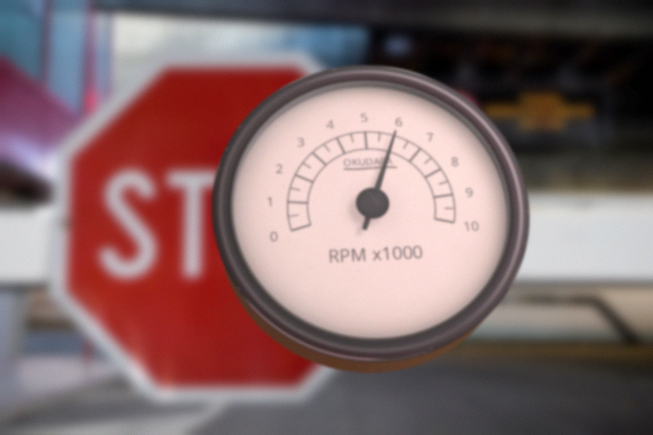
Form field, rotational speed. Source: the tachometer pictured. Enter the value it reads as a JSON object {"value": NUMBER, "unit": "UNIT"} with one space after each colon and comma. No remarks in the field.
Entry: {"value": 6000, "unit": "rpm"}
